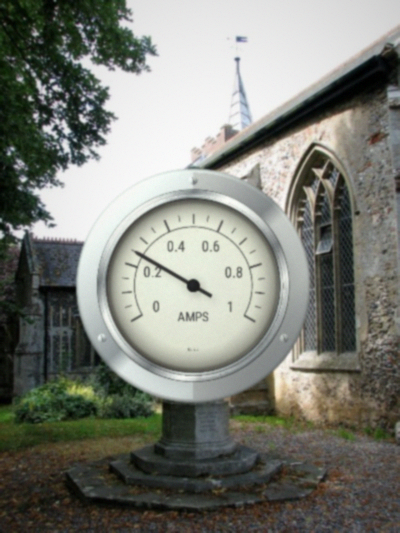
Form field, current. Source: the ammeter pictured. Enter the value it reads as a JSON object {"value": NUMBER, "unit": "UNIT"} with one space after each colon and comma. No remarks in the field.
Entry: {"value": 0.25, "unit": "A"}
